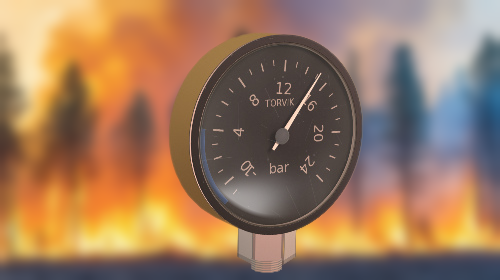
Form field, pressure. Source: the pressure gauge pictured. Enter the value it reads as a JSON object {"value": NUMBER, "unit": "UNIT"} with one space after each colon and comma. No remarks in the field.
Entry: {"value": 15, "unit": "bar"}
